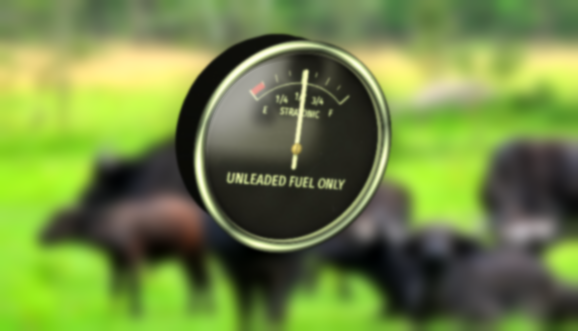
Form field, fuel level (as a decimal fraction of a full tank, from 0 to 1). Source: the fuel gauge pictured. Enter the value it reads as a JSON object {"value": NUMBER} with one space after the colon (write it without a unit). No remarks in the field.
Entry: {"value": 0.5}
